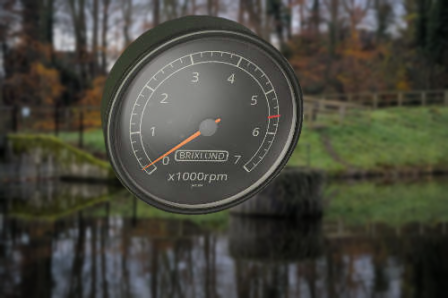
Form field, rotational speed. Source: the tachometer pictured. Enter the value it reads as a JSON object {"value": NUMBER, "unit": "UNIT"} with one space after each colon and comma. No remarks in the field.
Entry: {"value": 200, "unit": "rpm"}
